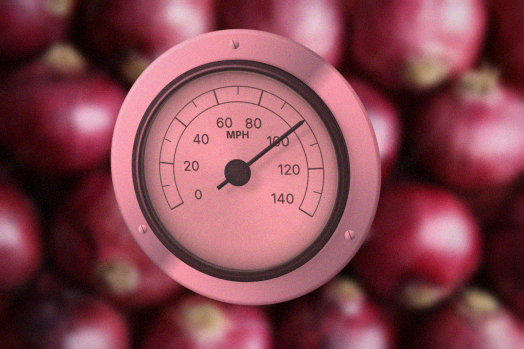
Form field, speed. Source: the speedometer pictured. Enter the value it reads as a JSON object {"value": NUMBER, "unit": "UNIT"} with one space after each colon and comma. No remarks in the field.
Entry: {"value": 100, "unit": "mph"}
